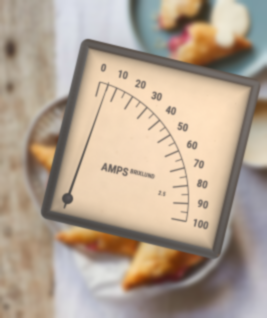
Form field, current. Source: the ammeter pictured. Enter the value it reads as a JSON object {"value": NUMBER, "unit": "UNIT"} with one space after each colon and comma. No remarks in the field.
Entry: {"value": 5, "unit": "A"}
